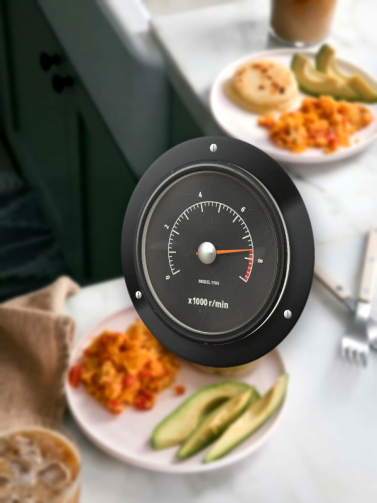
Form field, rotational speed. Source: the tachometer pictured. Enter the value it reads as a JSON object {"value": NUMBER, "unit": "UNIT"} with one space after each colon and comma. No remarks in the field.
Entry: {"value": 7600, "unit": "rpm"}
